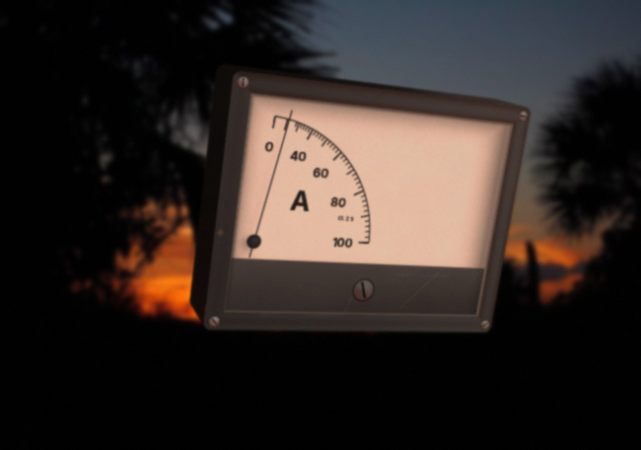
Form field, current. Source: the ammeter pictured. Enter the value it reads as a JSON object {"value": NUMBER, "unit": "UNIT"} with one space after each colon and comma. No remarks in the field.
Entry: {"value": 20, "unit": "A"}
